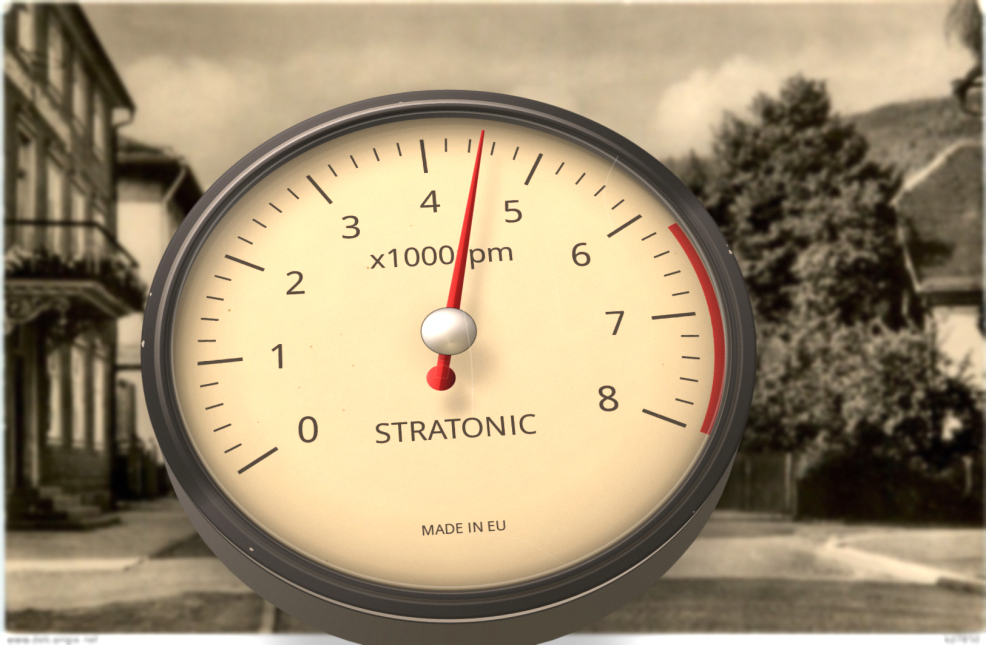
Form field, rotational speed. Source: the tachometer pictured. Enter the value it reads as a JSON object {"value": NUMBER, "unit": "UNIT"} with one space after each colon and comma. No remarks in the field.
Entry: {"value": 4500, "unit": "rpm"}
